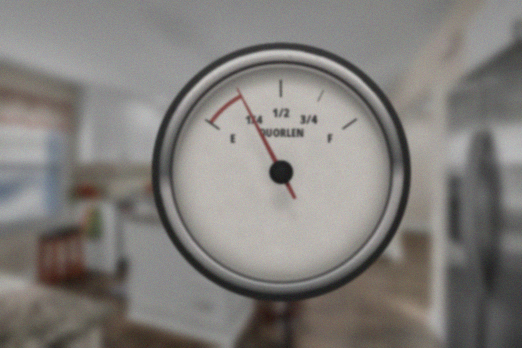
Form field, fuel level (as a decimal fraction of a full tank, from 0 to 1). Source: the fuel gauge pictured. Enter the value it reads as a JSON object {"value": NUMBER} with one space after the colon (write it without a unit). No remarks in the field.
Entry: {"value": 0.25}
